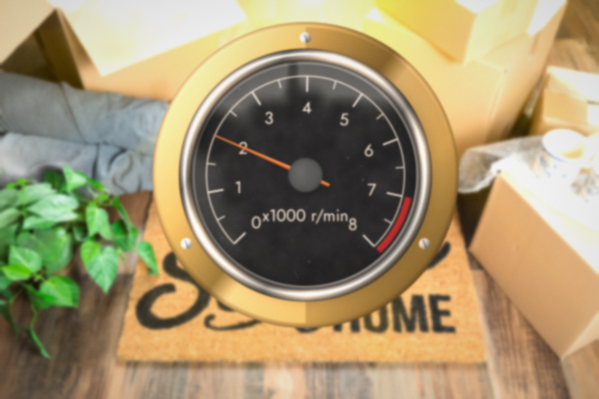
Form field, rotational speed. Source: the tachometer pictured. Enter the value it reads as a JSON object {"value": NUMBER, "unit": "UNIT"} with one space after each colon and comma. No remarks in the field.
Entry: {"value": 2000, "unit": "rpm"}
